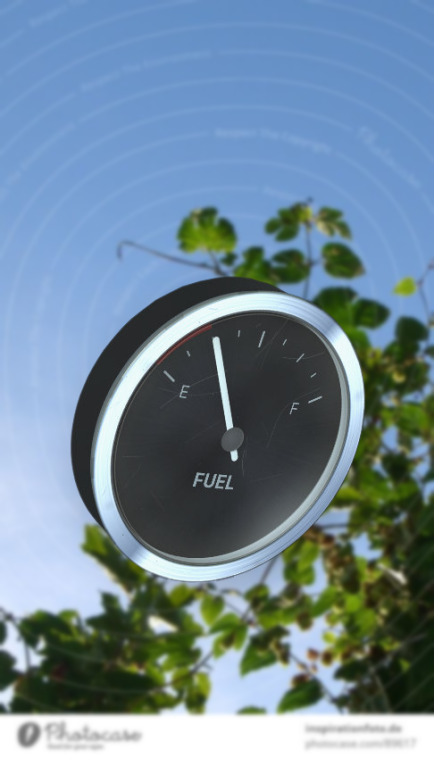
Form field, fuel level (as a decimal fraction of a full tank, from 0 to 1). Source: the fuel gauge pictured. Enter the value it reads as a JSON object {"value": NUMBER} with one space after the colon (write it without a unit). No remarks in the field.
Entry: {"value": 0.25}
